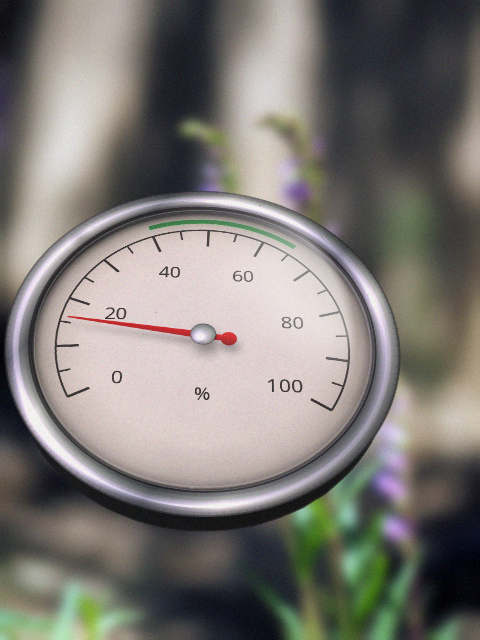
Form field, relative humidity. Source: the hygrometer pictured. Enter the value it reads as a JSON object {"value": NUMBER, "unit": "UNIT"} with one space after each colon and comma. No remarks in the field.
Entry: {"value": 15, "unit": "%"}
